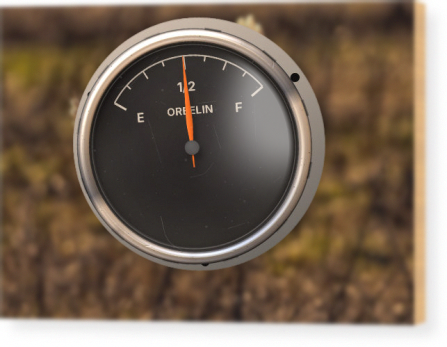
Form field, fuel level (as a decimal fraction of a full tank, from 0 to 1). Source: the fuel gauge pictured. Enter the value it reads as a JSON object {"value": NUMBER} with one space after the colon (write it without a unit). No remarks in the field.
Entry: {"value": 0.5}
